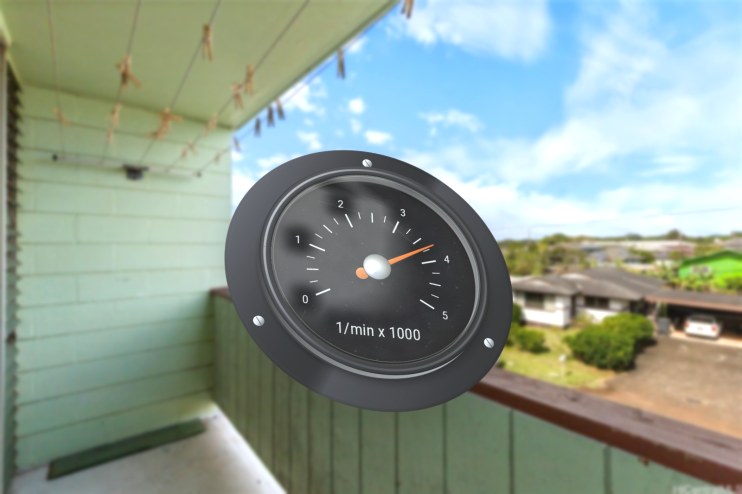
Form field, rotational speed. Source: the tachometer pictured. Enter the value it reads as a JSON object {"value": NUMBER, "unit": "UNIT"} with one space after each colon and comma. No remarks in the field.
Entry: {"value": 3750, "unit": "rpm"}
